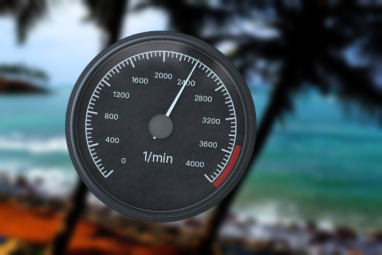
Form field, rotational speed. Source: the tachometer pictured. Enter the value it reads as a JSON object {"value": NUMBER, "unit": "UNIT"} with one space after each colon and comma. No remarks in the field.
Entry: {"value": 2400, "unit": "rpm"}
